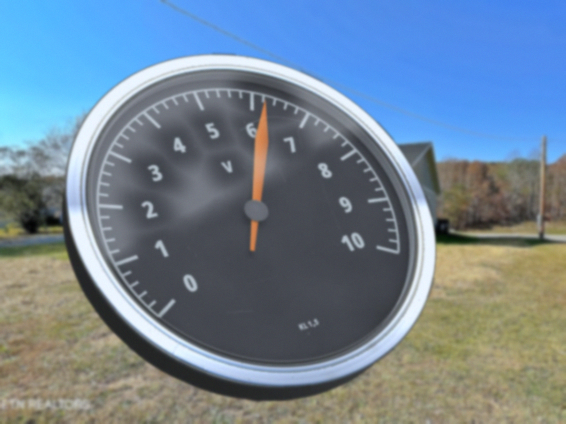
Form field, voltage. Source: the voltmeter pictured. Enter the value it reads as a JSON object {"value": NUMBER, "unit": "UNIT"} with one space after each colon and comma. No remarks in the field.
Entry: {"value": 6.2, "unit": "V"}
